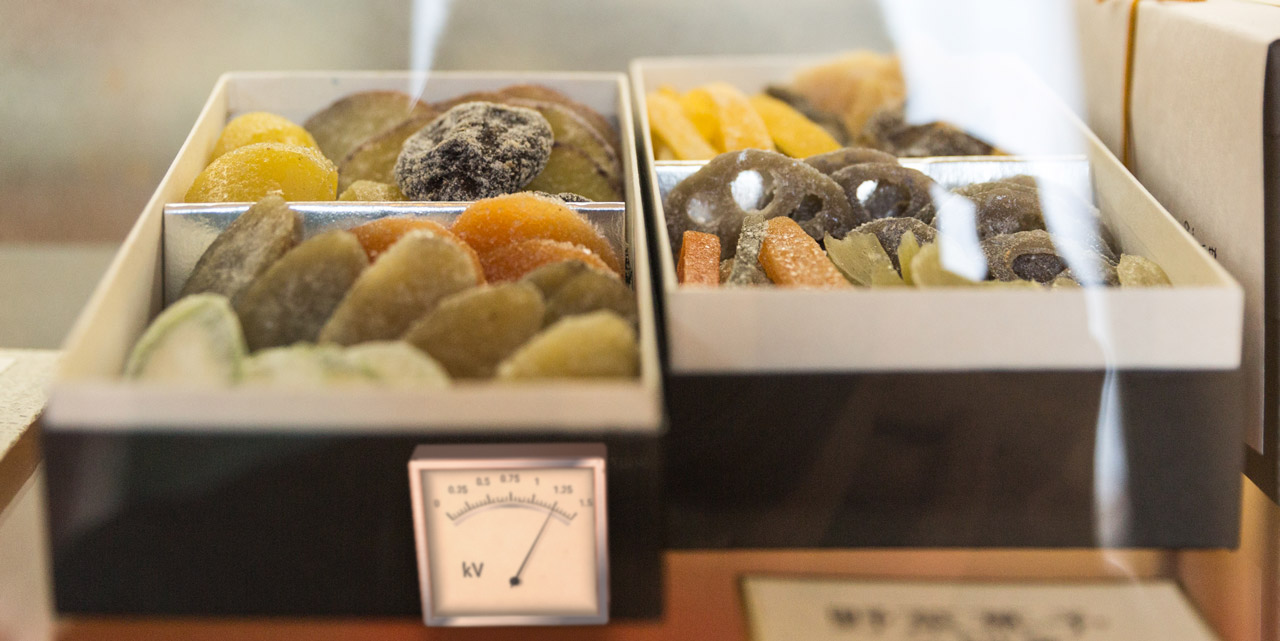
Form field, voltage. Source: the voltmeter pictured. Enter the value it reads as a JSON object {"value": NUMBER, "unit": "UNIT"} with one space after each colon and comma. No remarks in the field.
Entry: {"value": 1.25, "unit": "kV"}
